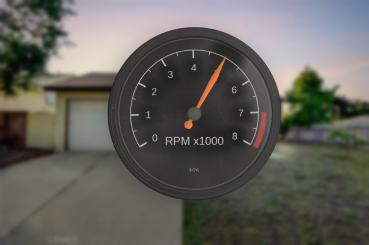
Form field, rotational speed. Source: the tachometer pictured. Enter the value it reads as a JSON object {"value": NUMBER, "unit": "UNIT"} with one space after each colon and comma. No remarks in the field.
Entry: {"value": 5000, "unit": "rpm"}
